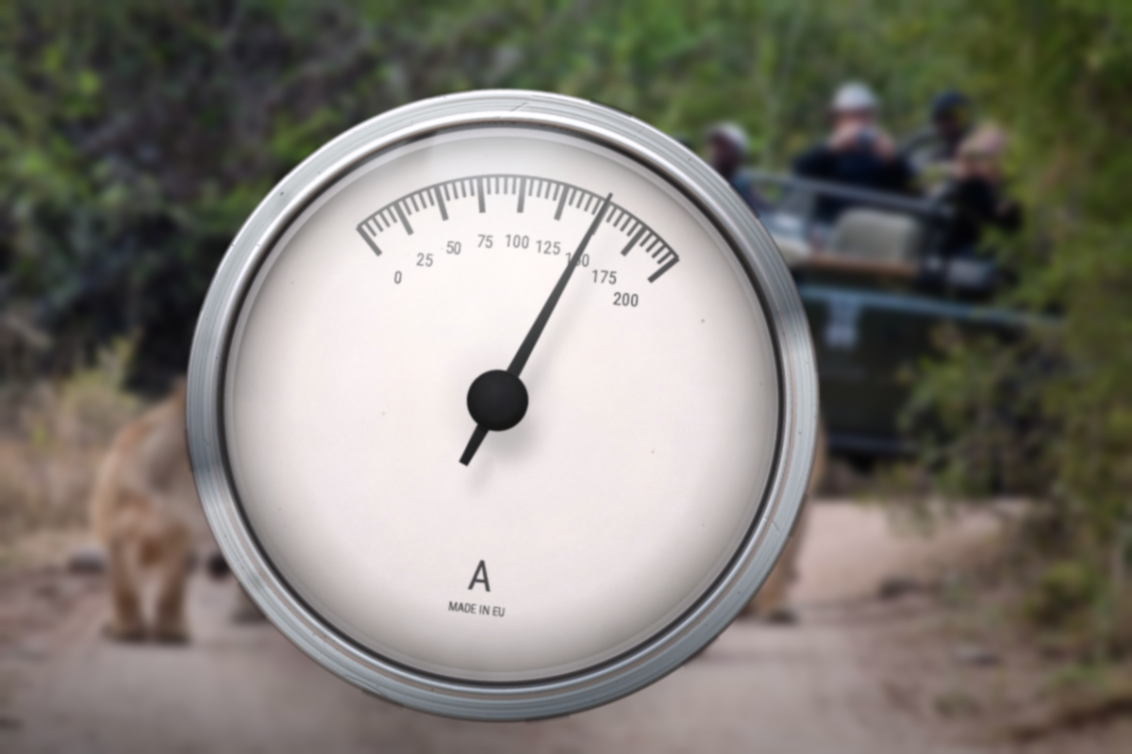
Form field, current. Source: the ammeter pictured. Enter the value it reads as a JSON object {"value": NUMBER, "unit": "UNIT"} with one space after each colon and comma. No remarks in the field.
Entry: {"value": 150, "unit": "A"}
